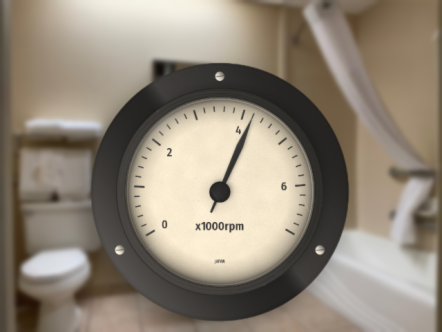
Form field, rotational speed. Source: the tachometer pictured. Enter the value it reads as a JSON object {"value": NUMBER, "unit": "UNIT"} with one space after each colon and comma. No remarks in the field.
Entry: {"value": 4200, "unit": "rpm"}
